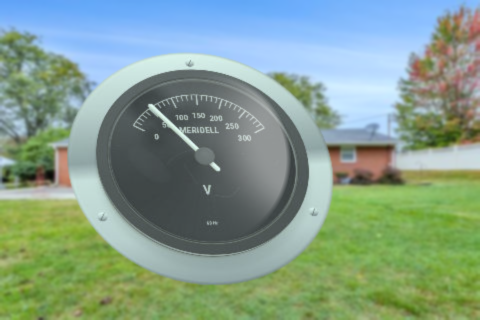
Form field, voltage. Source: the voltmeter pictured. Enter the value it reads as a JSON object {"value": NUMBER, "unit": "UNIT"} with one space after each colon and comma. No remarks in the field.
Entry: {"value": 50, "unit": "V"}
